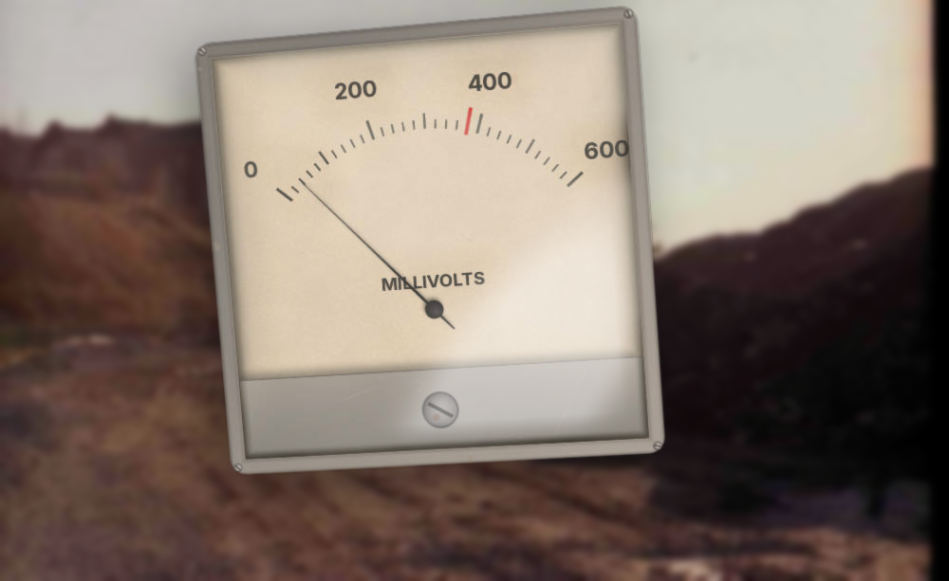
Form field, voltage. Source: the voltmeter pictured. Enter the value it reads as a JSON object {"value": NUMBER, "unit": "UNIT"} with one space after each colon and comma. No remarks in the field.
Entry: {"value": 40, "unit": "mV"}
